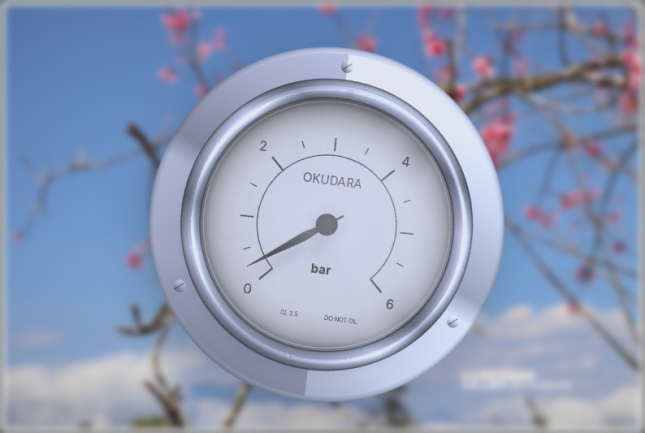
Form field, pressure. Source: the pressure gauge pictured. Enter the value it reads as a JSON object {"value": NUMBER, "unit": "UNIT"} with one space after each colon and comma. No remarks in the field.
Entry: {"value": 0.25, "unit": "bar"}
